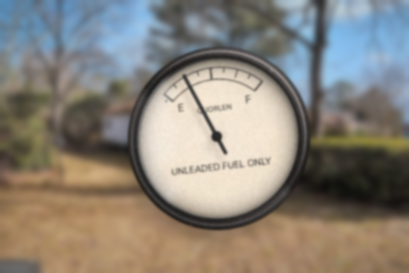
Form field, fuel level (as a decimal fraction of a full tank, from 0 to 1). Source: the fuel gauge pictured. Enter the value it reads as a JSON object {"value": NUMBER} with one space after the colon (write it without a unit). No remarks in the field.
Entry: {"value": 0.25}
